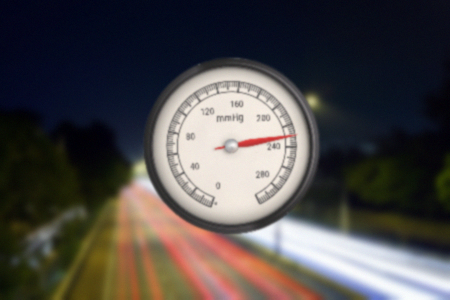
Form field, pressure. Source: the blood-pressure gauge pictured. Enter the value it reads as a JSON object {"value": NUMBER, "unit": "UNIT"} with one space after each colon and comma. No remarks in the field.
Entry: {"value": 230, "unit": "mmHg"}
